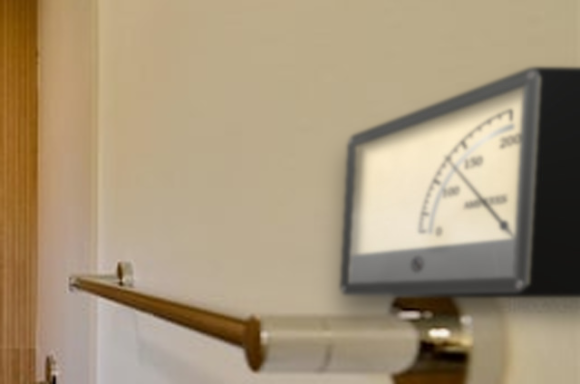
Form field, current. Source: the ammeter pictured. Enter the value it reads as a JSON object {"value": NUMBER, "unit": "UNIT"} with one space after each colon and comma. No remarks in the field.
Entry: {"value": 130, "unit": "A"}
